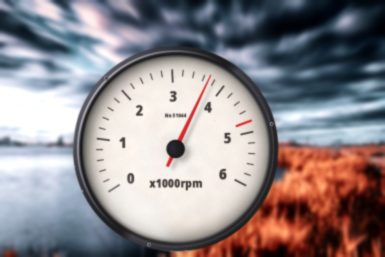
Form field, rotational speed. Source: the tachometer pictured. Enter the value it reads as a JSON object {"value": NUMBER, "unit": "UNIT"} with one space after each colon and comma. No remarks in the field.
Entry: {"value": 3700, "unit": "rpm"}
